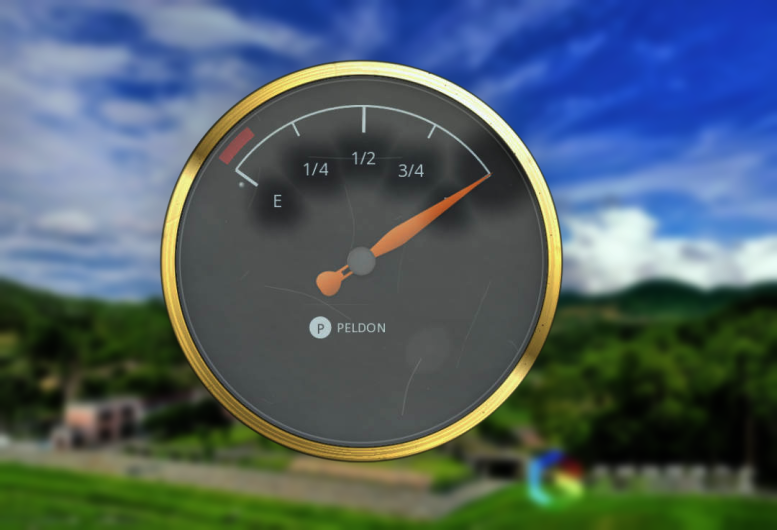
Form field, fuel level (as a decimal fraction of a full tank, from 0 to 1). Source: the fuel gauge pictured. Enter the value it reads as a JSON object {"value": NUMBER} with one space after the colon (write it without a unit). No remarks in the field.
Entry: {"value": 1}
